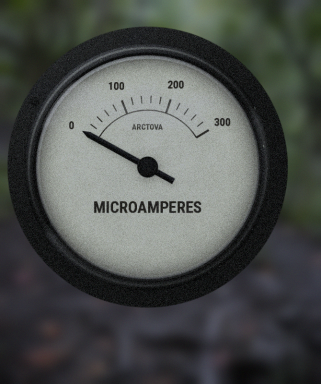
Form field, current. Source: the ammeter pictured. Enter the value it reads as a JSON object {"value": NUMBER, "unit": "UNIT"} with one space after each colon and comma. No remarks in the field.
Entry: {"value": 0, "unit": "µA"}
